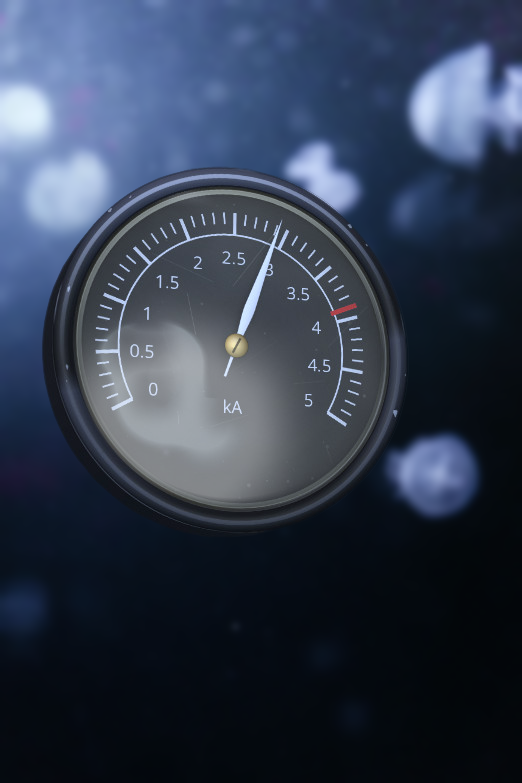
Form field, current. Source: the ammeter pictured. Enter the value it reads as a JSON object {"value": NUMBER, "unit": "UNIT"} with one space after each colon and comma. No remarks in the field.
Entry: {"value": 2.9, "unit": "kA"}
